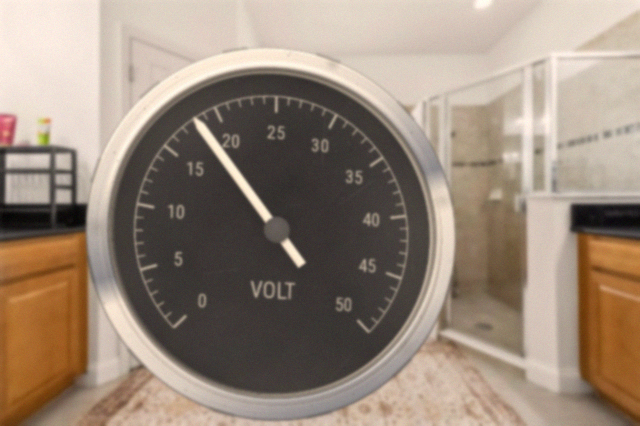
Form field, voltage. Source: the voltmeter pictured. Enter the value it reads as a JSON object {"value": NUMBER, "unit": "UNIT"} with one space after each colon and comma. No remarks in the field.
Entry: {"value": 18, "unit": "V"}
